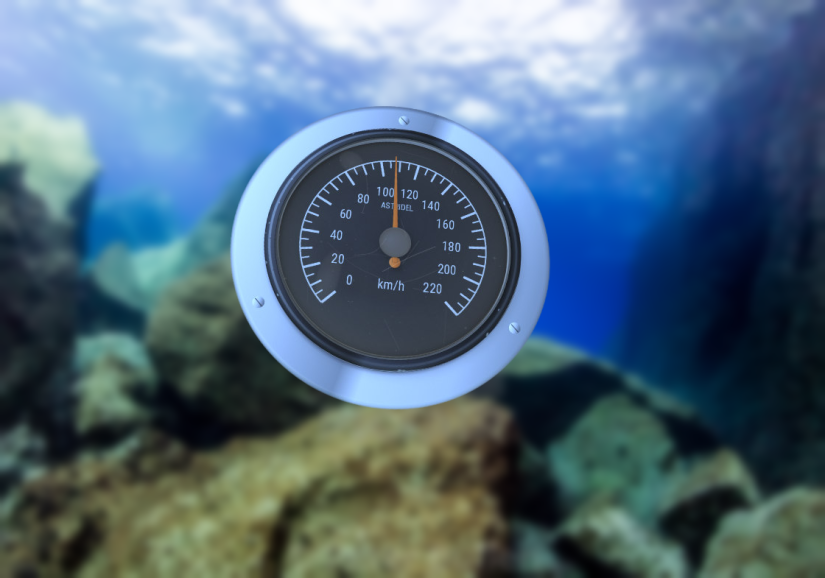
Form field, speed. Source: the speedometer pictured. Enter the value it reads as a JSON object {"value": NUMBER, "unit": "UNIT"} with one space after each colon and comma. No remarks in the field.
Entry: {"value": 107.5, "unit": "km/h"}
